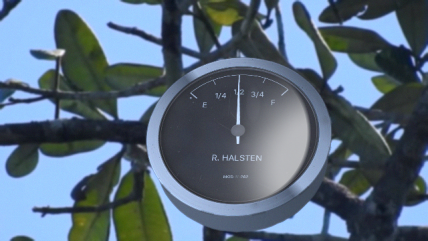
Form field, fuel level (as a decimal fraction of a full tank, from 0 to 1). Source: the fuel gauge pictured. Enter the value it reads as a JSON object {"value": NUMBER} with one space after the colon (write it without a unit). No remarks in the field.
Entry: {"value": 0.5}
